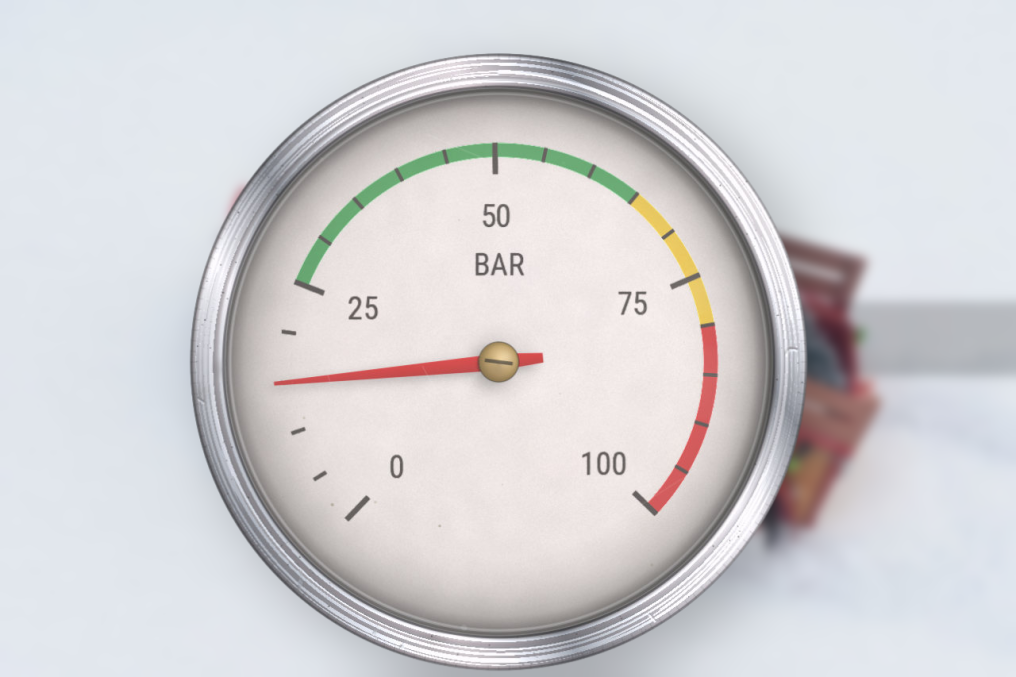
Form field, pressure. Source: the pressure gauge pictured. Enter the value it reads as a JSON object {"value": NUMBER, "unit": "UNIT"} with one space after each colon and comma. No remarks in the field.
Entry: {"value": 15, "unit": "bar"}
